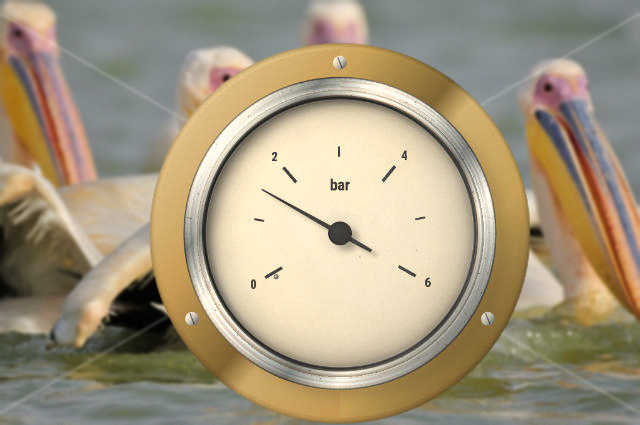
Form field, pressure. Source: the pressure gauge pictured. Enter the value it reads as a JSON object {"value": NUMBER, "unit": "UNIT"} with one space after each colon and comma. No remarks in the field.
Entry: {"value": 1.5, "unit": "bar"}
